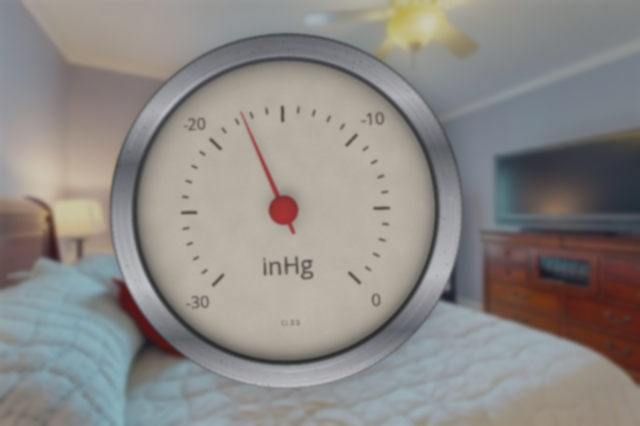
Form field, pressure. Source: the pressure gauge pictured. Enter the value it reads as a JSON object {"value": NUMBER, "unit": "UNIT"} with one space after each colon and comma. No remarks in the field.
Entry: {"value": -17.5, "unit": "inHg"}
